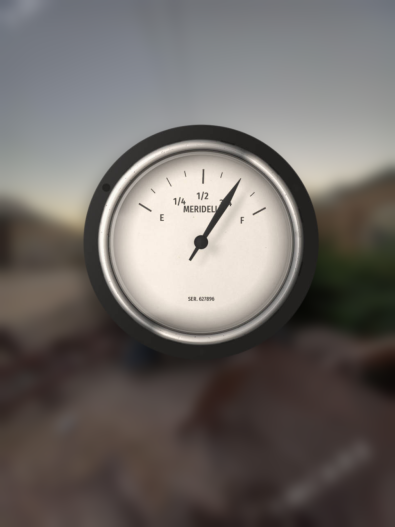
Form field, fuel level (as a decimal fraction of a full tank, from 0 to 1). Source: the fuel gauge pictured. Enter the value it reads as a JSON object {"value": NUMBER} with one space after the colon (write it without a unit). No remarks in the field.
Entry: {"value": 0.75}
